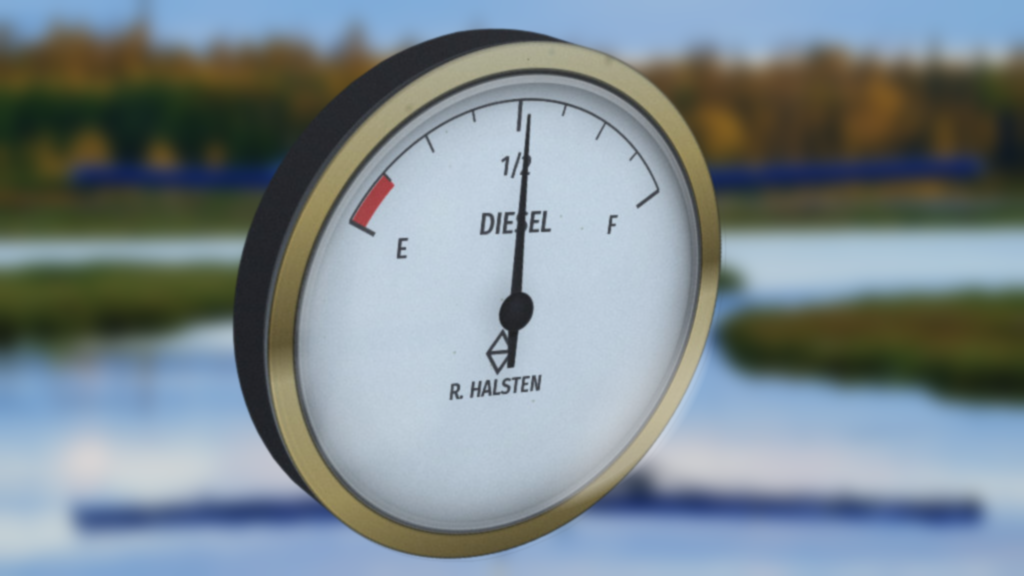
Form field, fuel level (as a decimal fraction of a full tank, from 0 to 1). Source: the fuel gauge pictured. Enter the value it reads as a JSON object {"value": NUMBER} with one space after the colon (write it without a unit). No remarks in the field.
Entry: {"value": 0.5}
